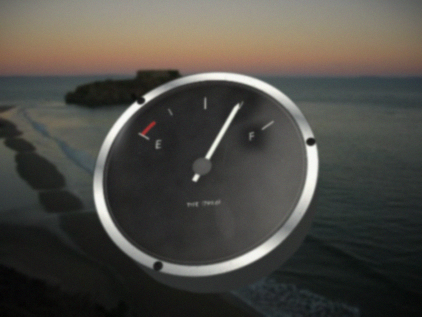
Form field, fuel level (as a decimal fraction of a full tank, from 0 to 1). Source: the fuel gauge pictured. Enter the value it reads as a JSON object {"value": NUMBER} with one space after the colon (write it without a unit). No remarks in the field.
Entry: {"value": 0.75}
